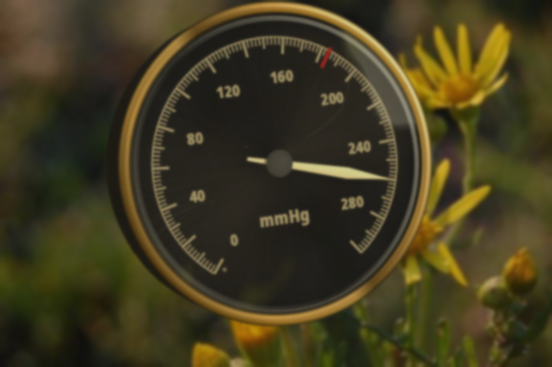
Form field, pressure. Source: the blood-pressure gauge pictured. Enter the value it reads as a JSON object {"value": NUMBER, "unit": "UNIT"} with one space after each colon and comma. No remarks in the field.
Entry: {"value": 260, "unit": "mmHg"}
